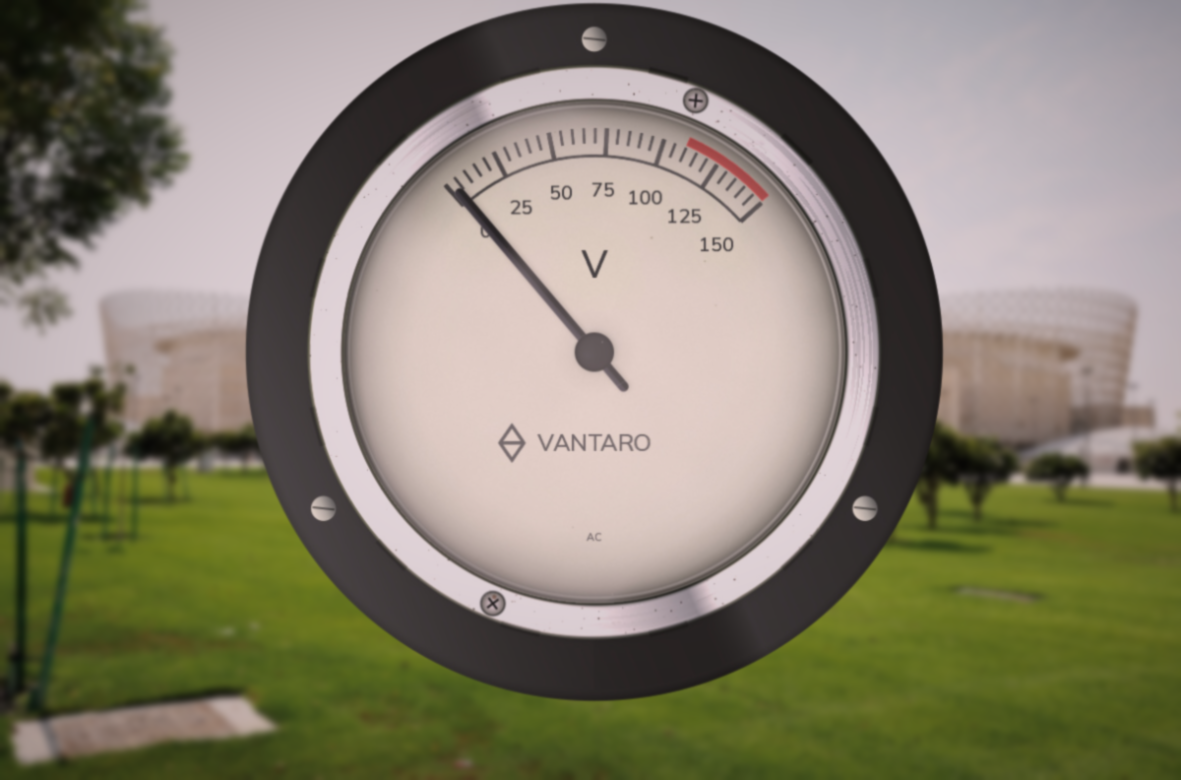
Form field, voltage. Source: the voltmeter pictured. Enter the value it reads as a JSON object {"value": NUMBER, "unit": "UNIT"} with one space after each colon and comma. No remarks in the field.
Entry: {"value": 2.5, "unit": "V"}
